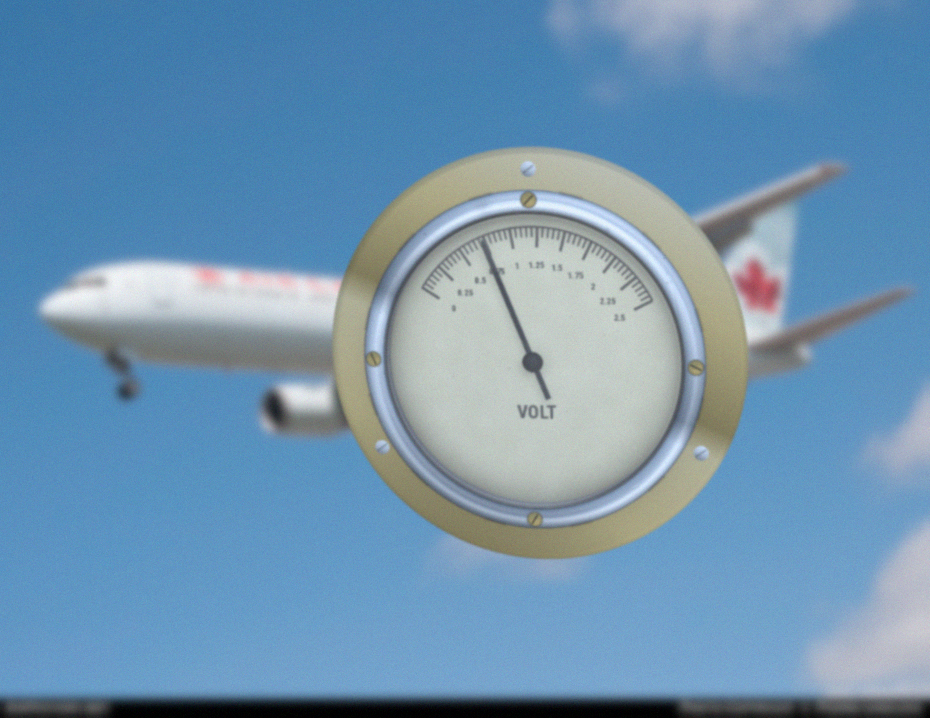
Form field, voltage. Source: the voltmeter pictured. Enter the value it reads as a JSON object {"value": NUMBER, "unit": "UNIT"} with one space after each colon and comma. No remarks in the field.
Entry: {"value": 0.75, "unit": "V"}
